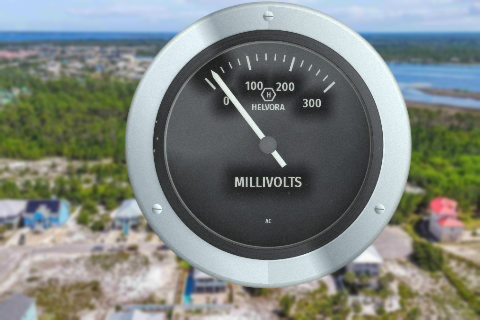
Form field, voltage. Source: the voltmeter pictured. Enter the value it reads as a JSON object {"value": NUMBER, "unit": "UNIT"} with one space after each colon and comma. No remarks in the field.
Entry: {"value": 20, "unit": "mV"}
